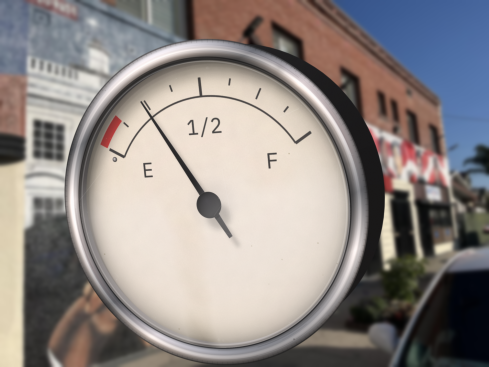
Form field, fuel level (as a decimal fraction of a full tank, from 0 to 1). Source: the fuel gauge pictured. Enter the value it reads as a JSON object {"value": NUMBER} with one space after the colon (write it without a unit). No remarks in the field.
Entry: {"value": 0.25}
